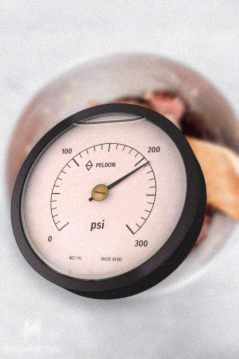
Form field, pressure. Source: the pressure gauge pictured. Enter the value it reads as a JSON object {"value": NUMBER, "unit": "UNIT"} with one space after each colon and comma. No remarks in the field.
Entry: {"value": 210, "unit": "psi"}
